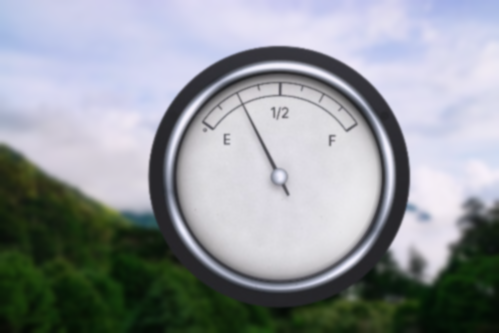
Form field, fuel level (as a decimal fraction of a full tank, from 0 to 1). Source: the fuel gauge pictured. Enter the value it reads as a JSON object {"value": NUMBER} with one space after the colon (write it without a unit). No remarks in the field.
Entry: {"value": 0.25}
